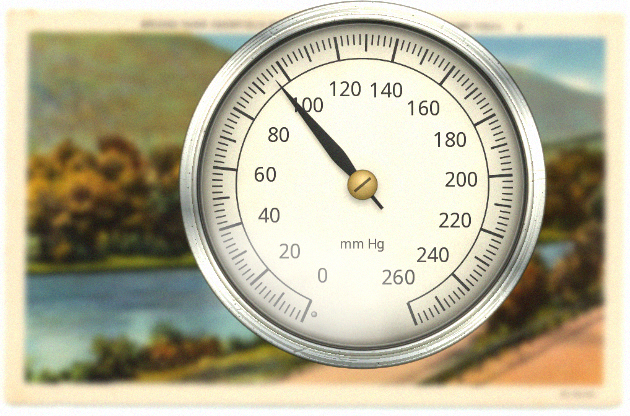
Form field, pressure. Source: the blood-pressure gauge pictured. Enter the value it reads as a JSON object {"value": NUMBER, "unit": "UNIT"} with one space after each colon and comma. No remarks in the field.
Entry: {"value": 96, "unit": "mmHg"}
